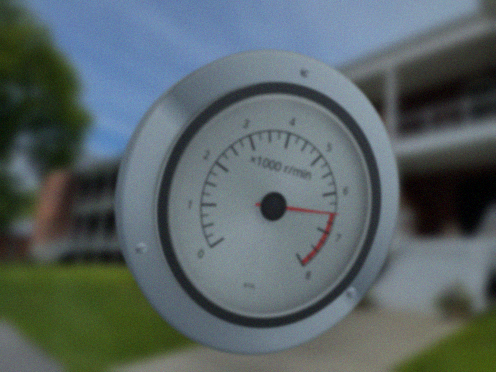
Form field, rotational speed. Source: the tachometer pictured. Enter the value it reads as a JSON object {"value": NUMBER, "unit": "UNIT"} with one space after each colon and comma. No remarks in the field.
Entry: {"value": 6500, "unit": "rpm"}
